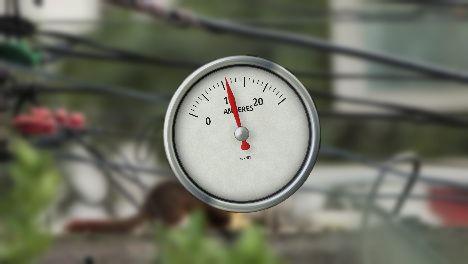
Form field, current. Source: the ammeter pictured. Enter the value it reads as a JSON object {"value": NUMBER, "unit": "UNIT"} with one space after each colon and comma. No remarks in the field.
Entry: {"value": 11, "unit": "A"}
